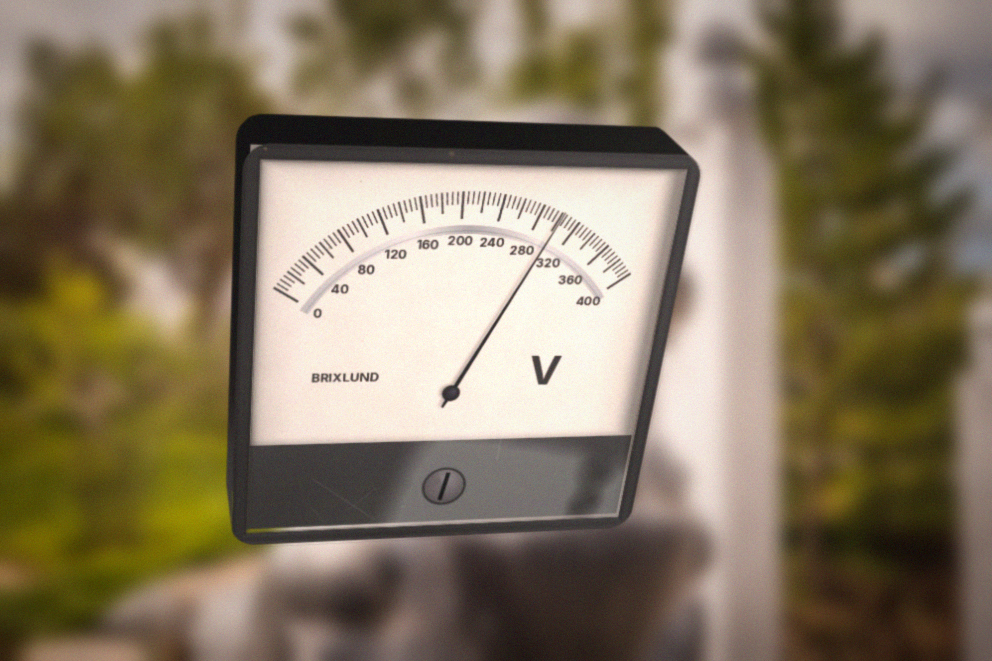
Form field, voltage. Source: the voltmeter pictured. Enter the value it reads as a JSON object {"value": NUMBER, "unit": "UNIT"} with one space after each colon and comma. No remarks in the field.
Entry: {"value": 300, "unit": "V"}
